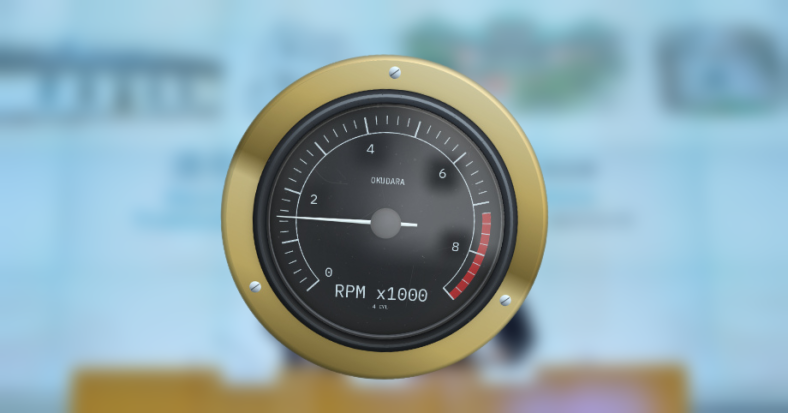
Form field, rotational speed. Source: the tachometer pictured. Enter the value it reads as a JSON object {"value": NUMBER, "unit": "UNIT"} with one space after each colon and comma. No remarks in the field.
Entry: {"value": 1500, "unit": "rpm"}
